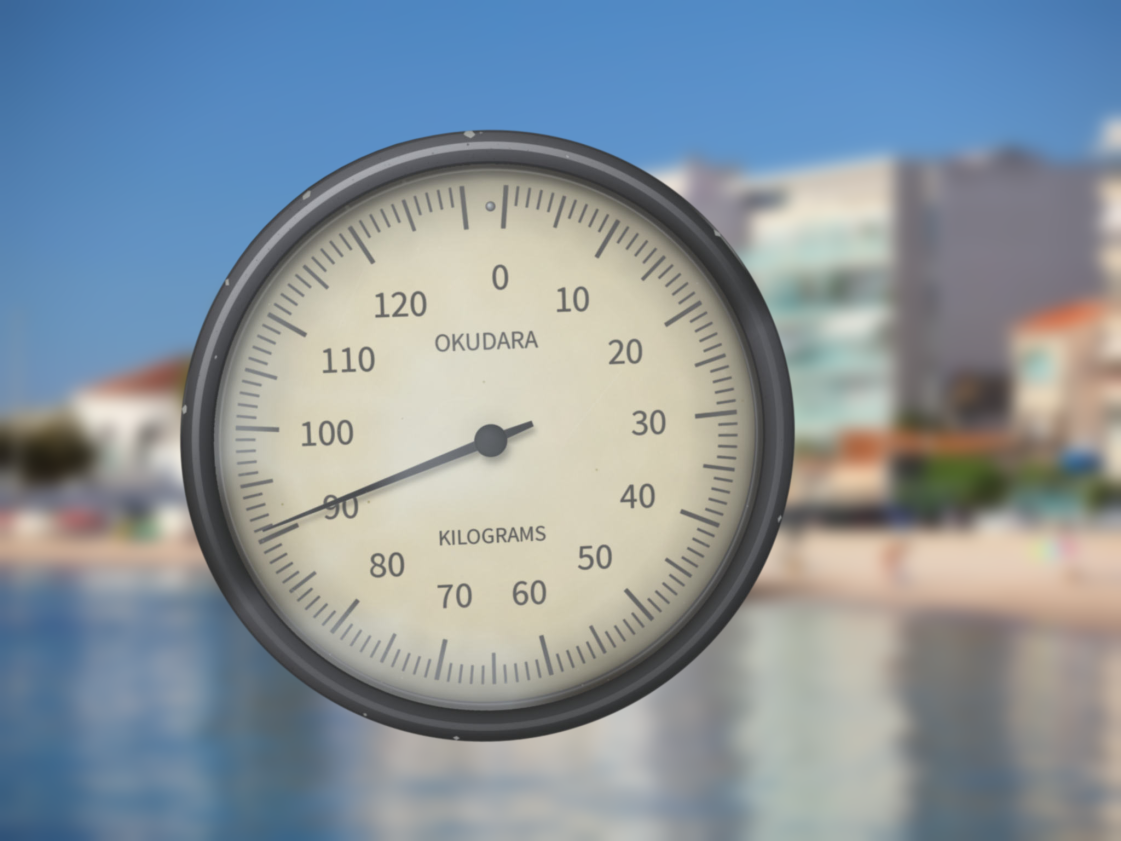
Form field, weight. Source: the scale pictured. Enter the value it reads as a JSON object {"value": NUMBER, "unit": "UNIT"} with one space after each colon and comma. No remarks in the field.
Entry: {"value": 91, "unit": "kg"}
